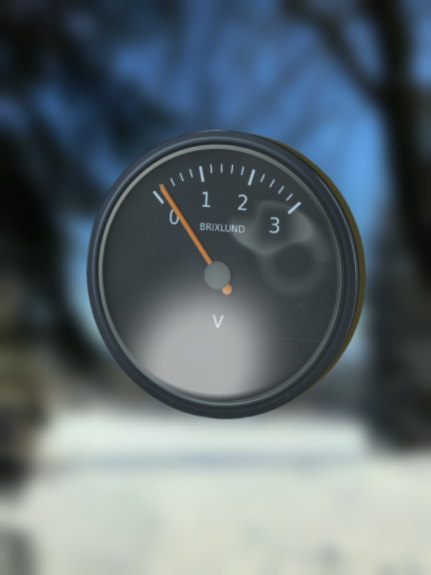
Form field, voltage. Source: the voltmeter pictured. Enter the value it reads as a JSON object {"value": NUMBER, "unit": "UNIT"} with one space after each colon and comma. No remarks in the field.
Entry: {"value": 0.2, "unit": "V"}
